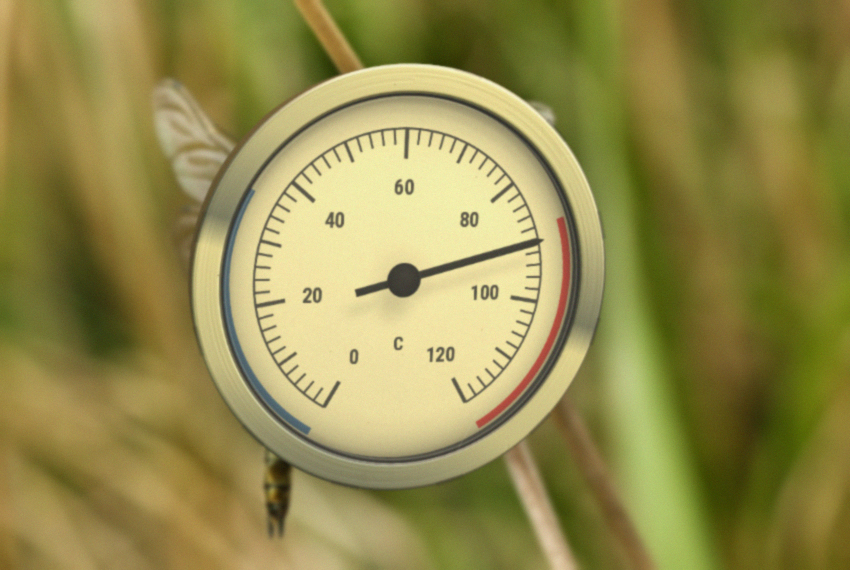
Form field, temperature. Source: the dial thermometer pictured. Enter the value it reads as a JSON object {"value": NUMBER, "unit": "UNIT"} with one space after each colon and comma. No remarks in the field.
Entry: {"value": 90, "unit": "°C"}
